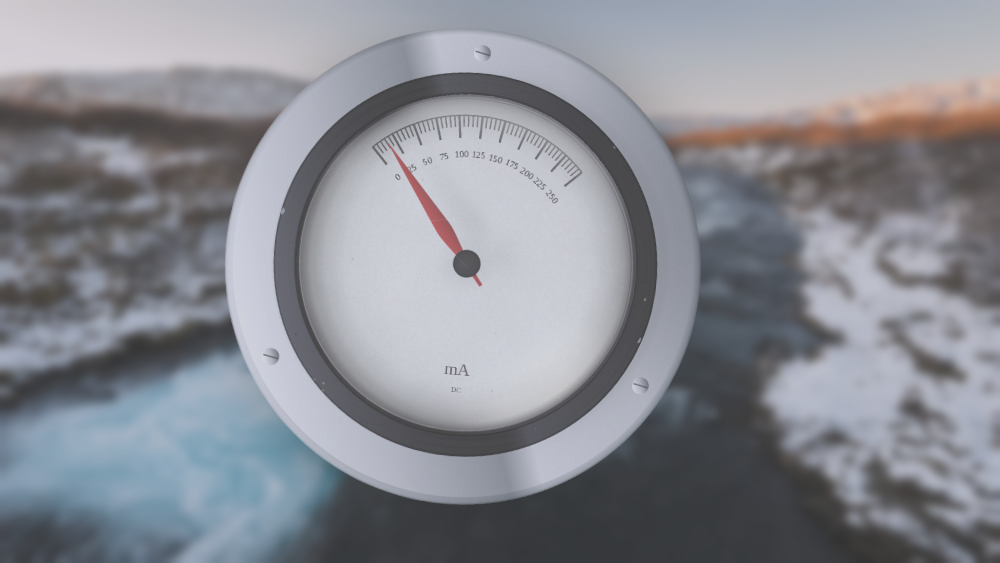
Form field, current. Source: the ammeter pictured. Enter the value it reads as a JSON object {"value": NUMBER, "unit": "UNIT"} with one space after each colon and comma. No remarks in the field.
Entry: {"value": 15, "unit": "mA"}
